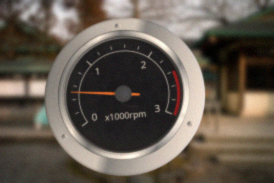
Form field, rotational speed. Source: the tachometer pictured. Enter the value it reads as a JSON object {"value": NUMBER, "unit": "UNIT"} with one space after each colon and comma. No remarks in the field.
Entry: {"value": 500, "unit": "rpm"}
